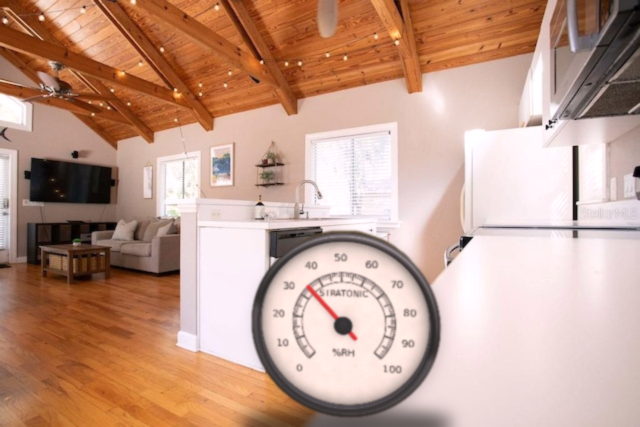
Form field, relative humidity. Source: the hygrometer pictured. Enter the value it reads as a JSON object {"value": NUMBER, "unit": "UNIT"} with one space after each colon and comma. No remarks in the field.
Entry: {"value": 35, "unit": "%"}
